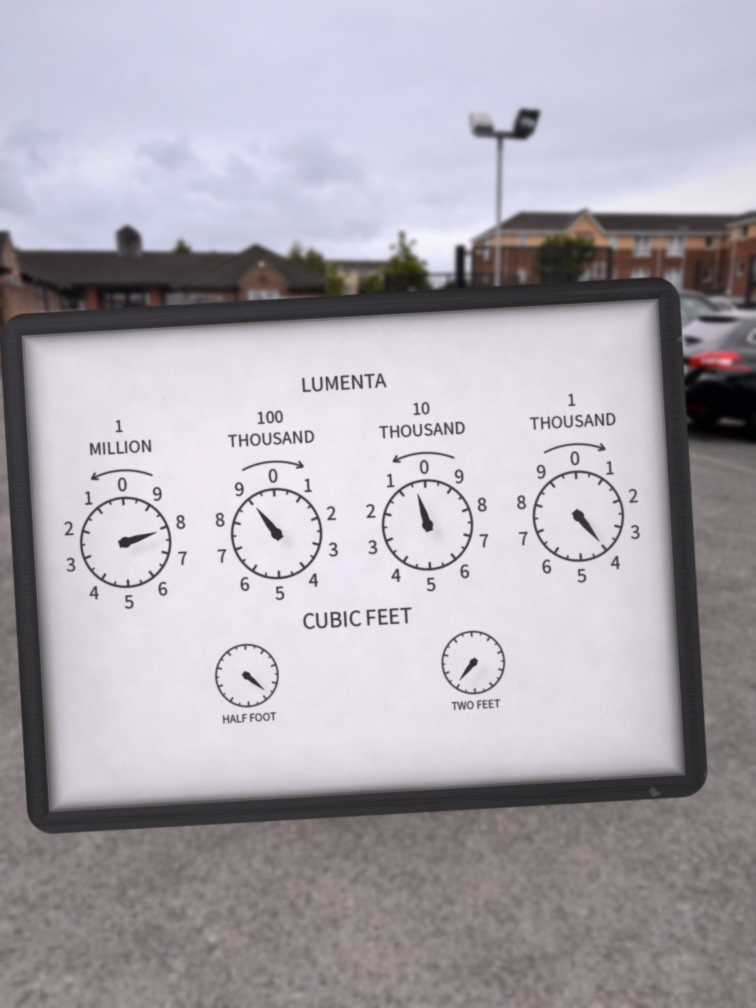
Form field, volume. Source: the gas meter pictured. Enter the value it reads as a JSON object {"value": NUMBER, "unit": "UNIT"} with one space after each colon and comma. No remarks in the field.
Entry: {"value": 790400, "unit": "ft³"}
